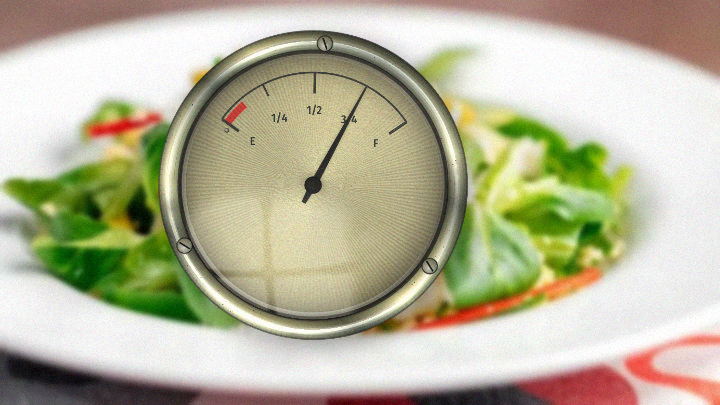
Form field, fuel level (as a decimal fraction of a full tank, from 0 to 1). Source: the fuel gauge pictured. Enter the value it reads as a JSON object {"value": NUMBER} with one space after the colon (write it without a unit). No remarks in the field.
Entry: {"value": 0.75}
